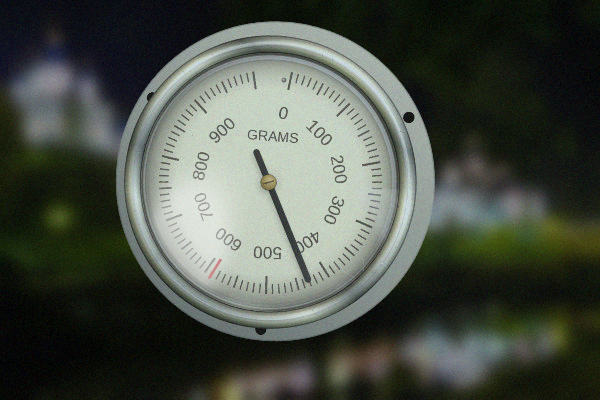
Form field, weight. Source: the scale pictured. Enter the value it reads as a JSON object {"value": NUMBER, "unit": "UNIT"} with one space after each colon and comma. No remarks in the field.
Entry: {"value": 430, "unit": "g"}
